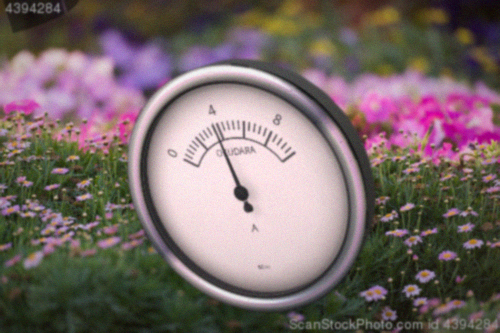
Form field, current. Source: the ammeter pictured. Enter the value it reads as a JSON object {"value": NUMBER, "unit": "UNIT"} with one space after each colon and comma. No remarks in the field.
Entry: {"value": 4, "unit": "A"}
